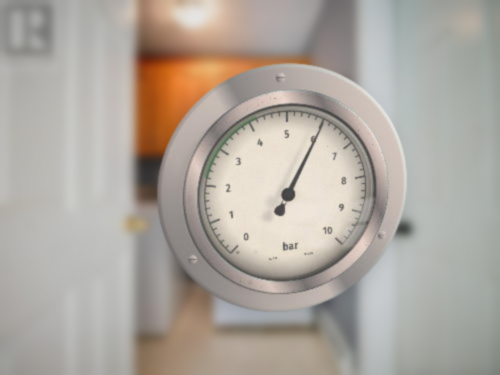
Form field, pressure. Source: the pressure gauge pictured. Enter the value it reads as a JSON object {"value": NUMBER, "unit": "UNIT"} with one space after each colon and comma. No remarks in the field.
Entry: {"value": 6, "unit": "bar"}
